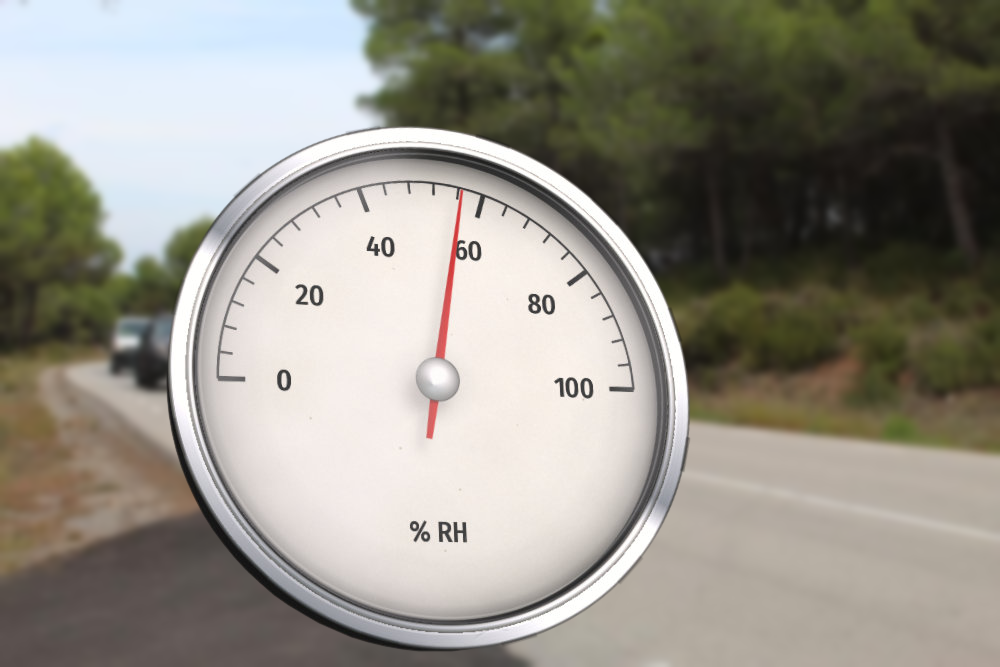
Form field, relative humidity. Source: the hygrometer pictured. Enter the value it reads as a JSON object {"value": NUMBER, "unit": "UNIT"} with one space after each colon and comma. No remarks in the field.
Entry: {"value": 56, "unit": "%"}
